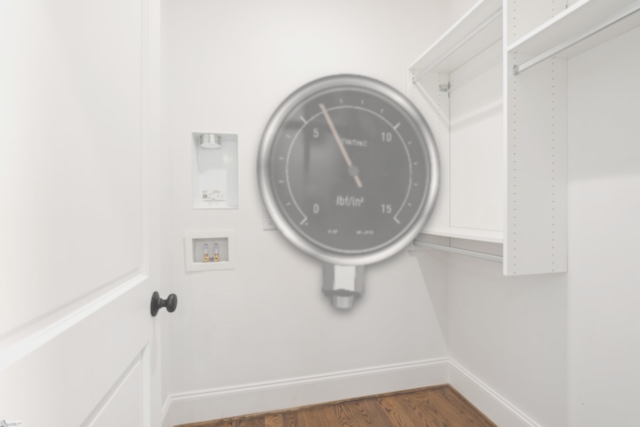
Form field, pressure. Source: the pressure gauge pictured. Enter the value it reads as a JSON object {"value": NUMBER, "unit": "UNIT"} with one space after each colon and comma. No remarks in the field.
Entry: {"value": 6, "unit": "psi"}
